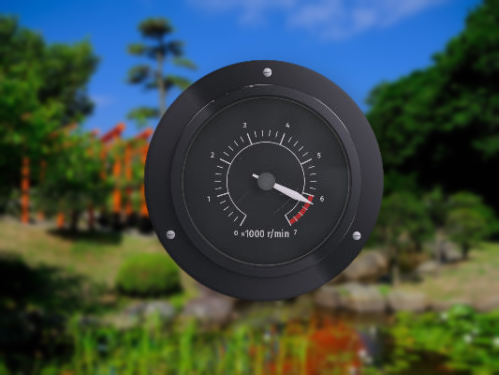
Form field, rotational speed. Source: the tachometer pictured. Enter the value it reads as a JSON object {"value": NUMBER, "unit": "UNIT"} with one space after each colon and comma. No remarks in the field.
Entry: {"value": 6200, "unit": "rpm"}
